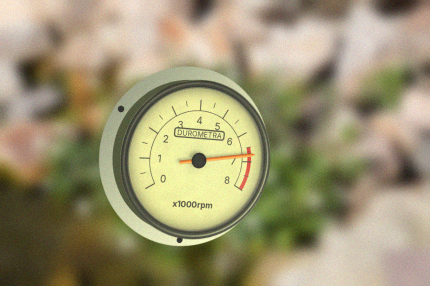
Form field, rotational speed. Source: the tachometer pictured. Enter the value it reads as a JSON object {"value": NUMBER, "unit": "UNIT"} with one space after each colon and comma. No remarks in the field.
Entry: {"value": 6750, "unit": "rpm"}
